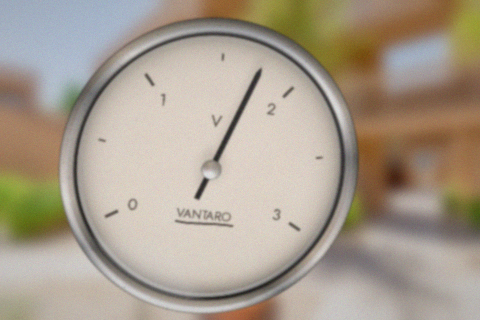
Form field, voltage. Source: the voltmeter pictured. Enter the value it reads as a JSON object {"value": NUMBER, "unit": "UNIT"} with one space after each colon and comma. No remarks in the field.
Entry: {"value": 1.75, "unit": "V"}
